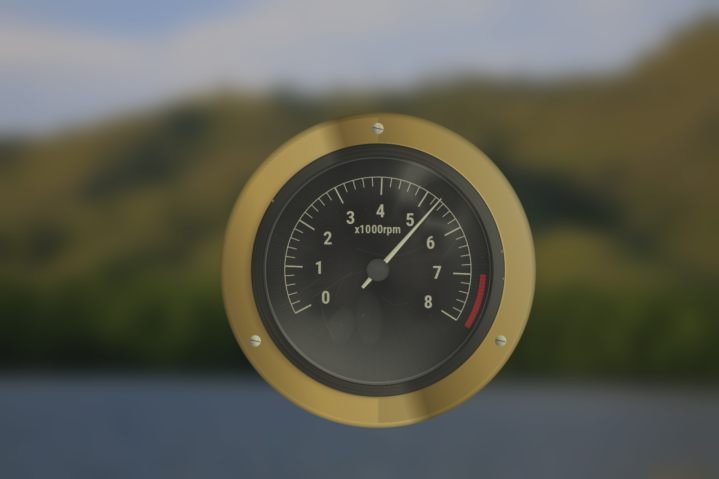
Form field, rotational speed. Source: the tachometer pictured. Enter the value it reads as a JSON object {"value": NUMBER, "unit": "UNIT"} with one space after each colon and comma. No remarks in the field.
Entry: {"value": 5300, "unit": "rpm"}
